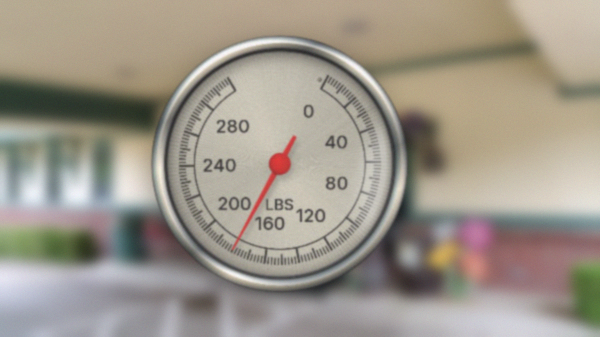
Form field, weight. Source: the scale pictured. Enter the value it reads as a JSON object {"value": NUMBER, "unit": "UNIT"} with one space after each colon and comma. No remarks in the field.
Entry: {"value": 180, "unit": "lb"}
